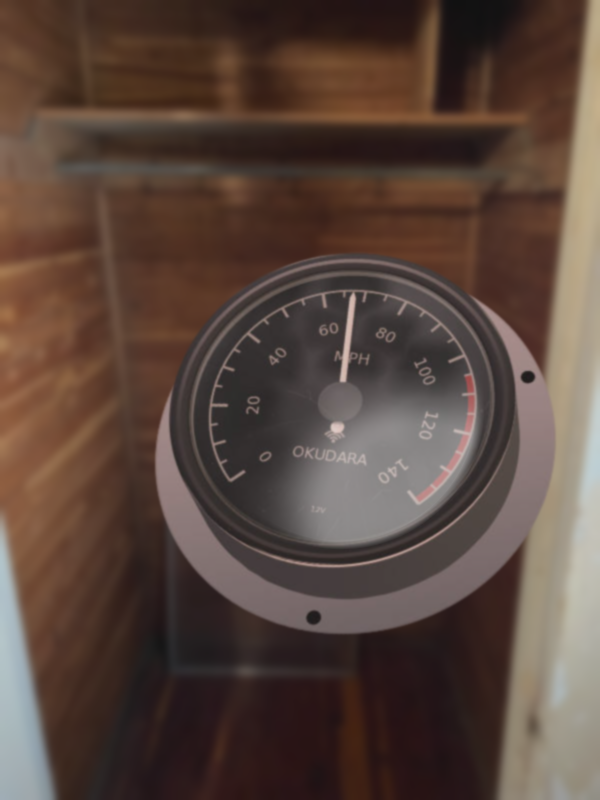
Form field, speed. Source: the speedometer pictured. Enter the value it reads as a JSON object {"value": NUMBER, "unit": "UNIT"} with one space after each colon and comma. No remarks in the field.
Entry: {"value": 67.5, "unit": "mph"}
